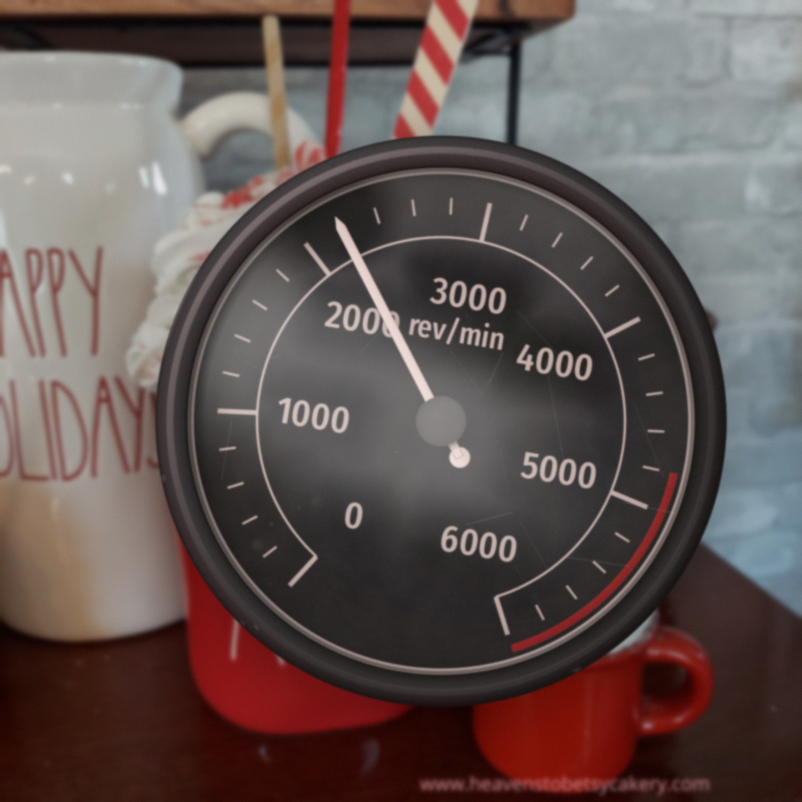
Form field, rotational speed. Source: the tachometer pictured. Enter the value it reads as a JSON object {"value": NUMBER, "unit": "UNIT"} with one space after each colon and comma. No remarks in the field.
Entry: {"value": 2200, "unit": "rpm"}
